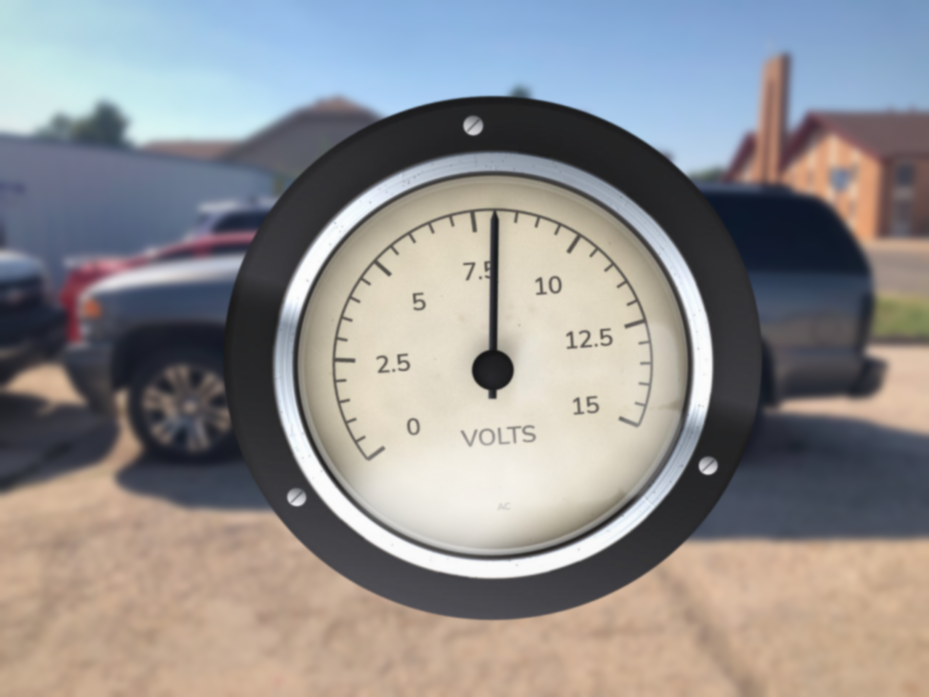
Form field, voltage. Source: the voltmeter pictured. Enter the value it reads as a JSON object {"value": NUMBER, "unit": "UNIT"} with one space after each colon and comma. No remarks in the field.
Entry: {"value": 8, "unit": "V"}
